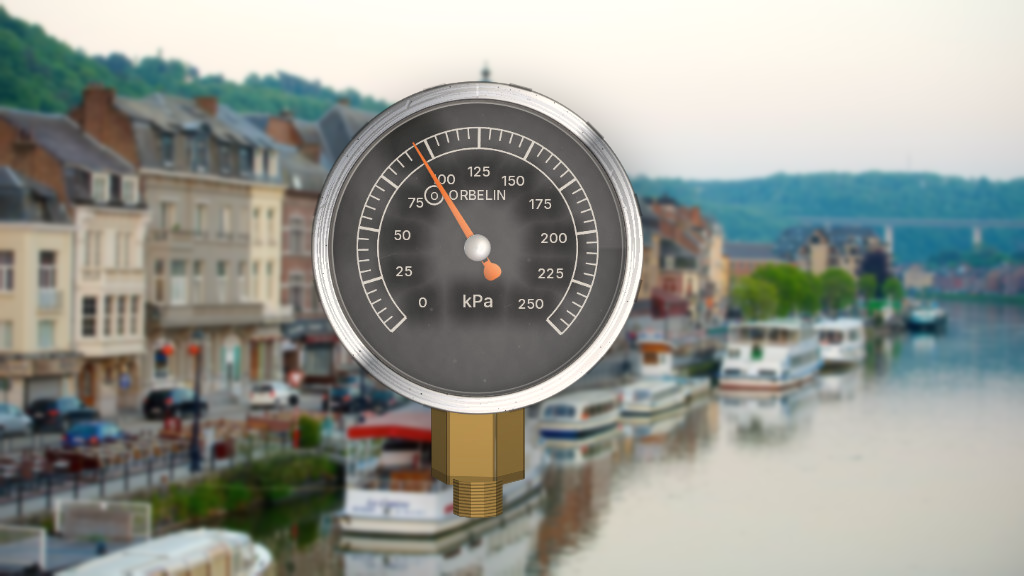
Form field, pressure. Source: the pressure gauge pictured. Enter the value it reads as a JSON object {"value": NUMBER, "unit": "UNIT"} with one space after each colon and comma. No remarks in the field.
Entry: {"value": 95, "unit": "kPa"}
